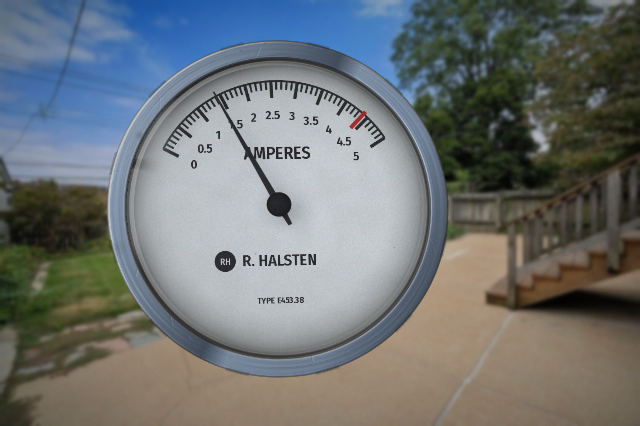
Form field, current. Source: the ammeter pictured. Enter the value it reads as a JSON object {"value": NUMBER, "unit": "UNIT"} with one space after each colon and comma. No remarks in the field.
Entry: {"value": 1.4, "unit": "A"}
